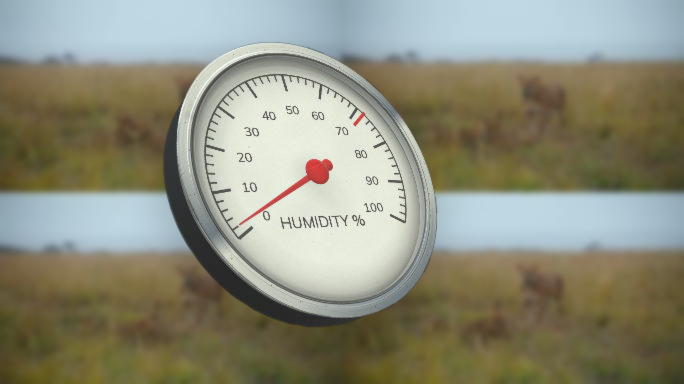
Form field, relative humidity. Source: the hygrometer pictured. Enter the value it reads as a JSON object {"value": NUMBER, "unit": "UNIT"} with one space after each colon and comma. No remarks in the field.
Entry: {"value": 2, "unit": "%"}
